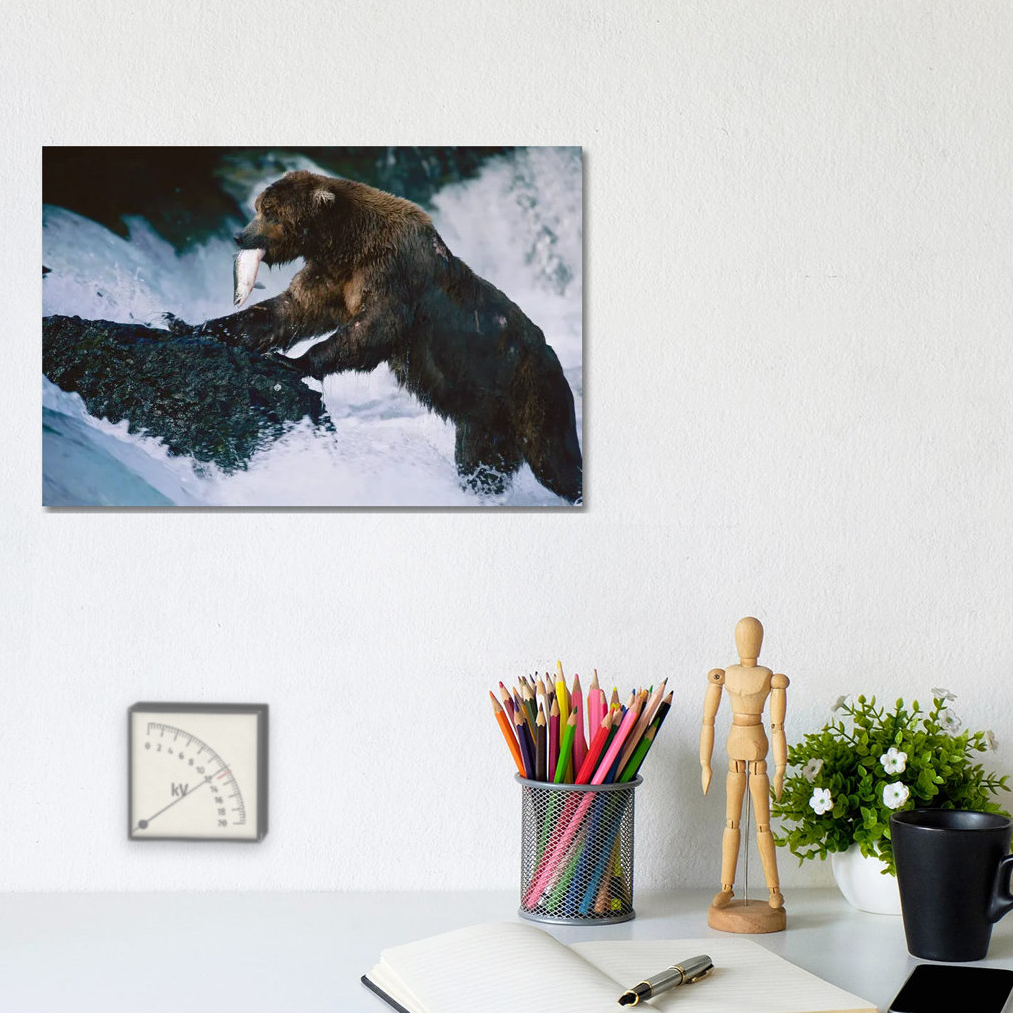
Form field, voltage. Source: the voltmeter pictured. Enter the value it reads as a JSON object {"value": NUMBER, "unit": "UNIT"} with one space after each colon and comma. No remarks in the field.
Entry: {"value": 12, "unit": "kV"}
